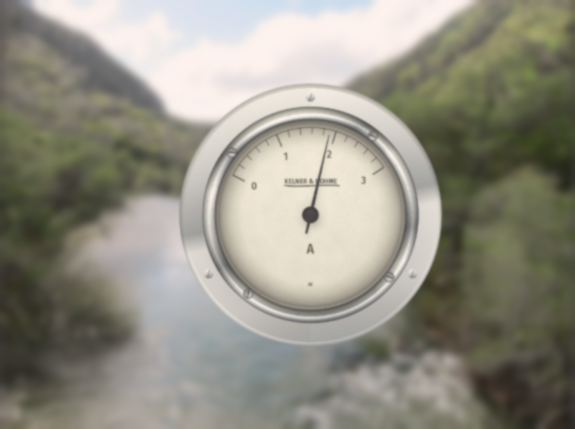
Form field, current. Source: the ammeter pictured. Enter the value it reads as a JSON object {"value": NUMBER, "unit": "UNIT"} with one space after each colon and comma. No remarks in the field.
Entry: {"value": 1.9, "unit": "A"}
